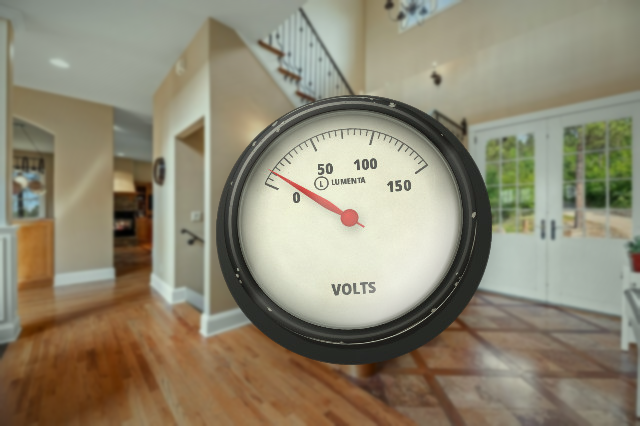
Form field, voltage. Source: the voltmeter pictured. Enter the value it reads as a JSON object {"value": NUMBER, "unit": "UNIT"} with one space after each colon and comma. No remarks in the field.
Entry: {"value": 10, "unit": "V"}
